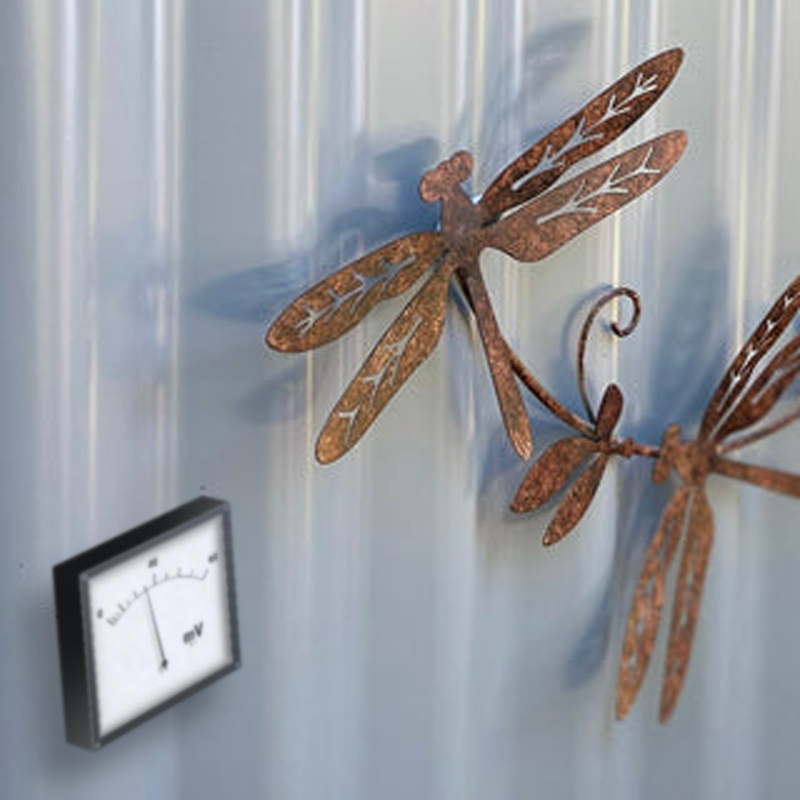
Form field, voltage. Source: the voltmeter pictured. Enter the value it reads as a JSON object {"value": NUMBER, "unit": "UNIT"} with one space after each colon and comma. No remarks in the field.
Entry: {"value": 35, "unit": "mV"}
